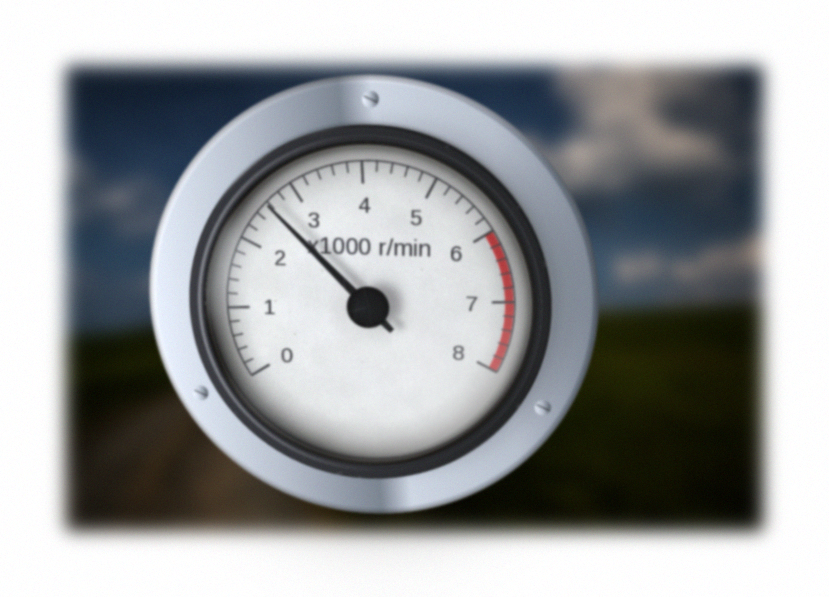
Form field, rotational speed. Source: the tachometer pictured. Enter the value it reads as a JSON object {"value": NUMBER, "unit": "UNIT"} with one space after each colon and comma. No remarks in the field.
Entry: {"value": 2600, "unit": "rpm"}
